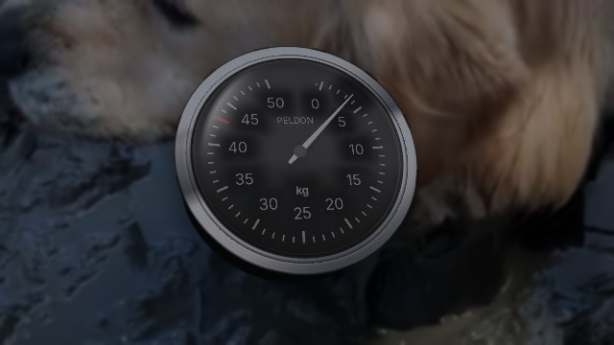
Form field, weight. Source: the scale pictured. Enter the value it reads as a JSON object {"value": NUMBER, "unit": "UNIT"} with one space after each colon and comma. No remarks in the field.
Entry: {"value": 3.5, "unit": "kg"}
